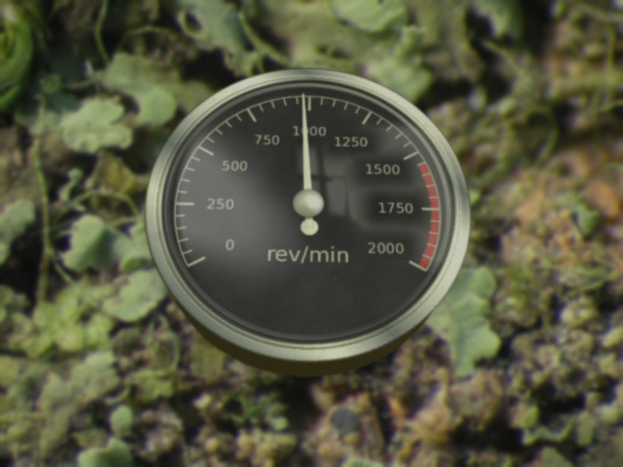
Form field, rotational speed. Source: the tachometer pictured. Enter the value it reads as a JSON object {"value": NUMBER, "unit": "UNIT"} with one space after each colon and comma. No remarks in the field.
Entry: {"value": 975, "unit": "rpm"}
